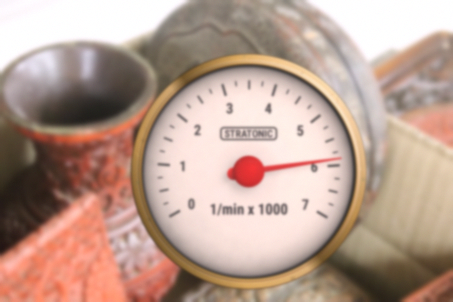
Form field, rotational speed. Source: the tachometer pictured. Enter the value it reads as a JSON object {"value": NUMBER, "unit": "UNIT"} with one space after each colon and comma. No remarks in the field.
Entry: {"value": 5875, "unit": "rpm"}
